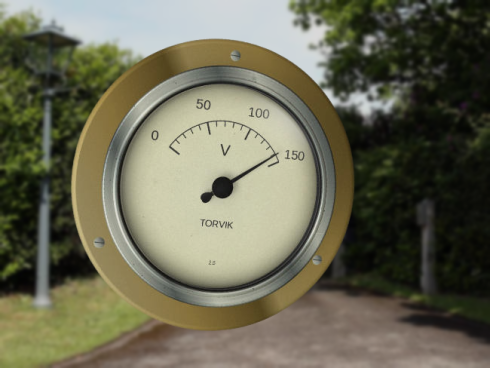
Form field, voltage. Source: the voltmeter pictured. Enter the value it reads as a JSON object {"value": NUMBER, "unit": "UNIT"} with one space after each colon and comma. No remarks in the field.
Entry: {"value": 140, "unit": "V"}
